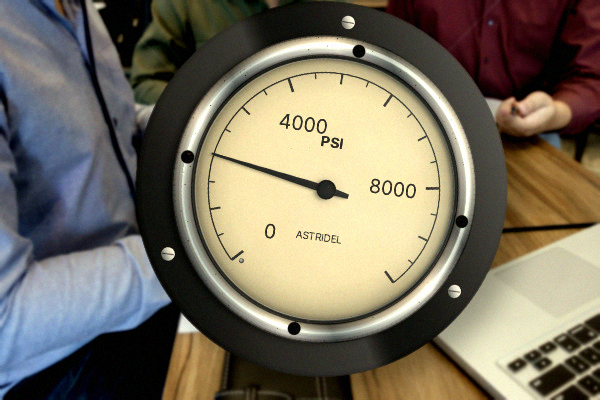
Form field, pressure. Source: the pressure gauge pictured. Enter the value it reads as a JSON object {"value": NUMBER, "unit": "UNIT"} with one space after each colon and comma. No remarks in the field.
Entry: {"value": 2000, "unit": "psi"}
